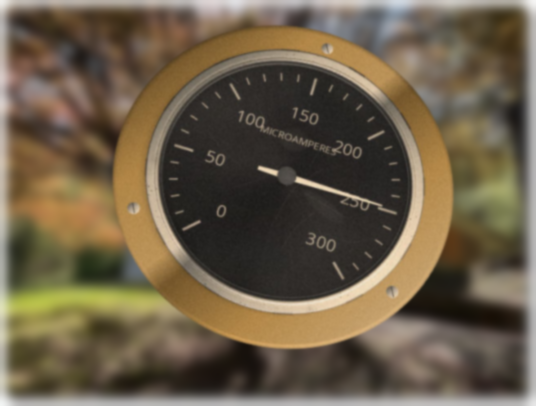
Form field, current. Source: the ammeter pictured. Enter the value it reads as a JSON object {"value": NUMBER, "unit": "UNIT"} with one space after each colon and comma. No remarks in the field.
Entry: {"value": 250, "unit": "µA"}
